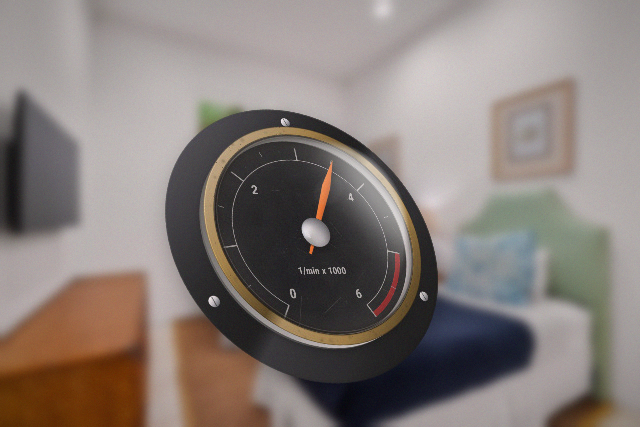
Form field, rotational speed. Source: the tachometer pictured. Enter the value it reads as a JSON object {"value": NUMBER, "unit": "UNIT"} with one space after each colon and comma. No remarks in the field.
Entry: {"value": 3500, "unit": "rpm"}
